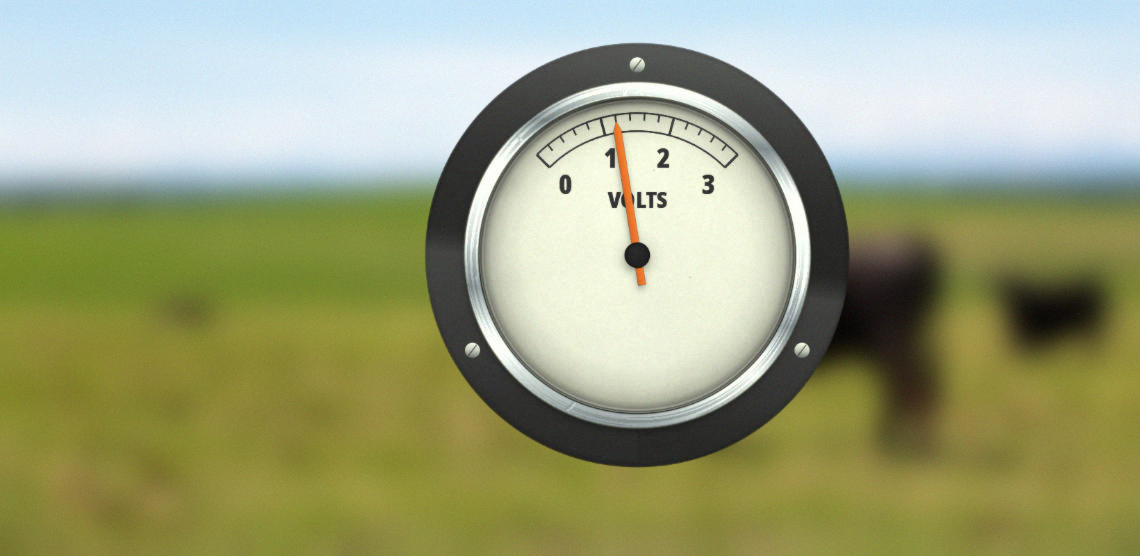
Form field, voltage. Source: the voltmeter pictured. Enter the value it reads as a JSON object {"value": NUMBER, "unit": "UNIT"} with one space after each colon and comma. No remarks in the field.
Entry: {"value": 1.2, "unit": "V"}
